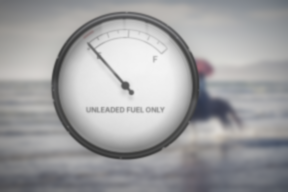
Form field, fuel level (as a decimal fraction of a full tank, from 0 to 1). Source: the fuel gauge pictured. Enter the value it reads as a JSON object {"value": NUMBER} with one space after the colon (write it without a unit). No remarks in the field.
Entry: {"value": 0}
